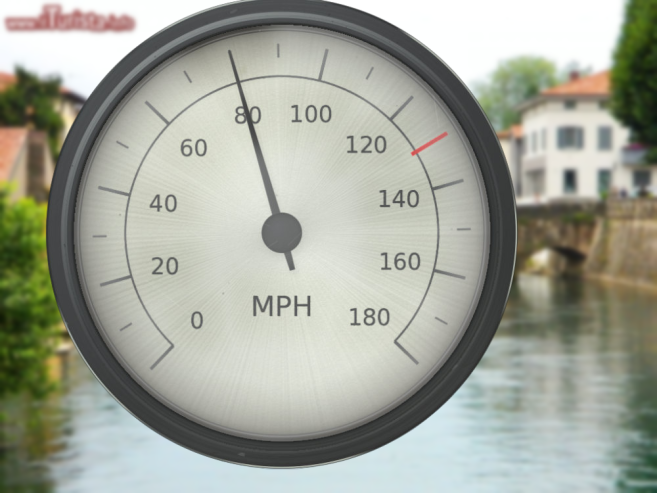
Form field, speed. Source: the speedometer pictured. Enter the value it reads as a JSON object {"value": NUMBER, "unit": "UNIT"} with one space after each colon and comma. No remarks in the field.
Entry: {"value": 80, "unit": "mph"}
